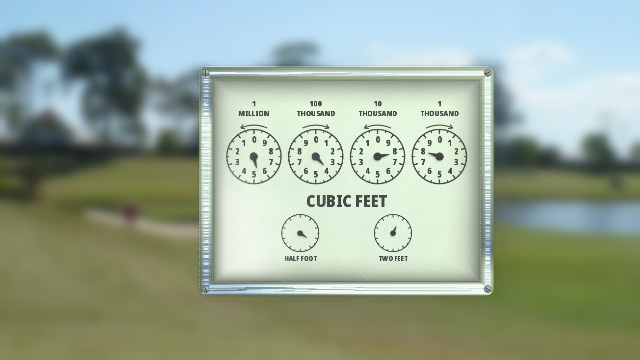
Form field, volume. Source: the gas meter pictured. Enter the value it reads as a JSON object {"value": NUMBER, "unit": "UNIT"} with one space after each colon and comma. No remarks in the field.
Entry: {"value": 537800, "unit": "ft³"}
